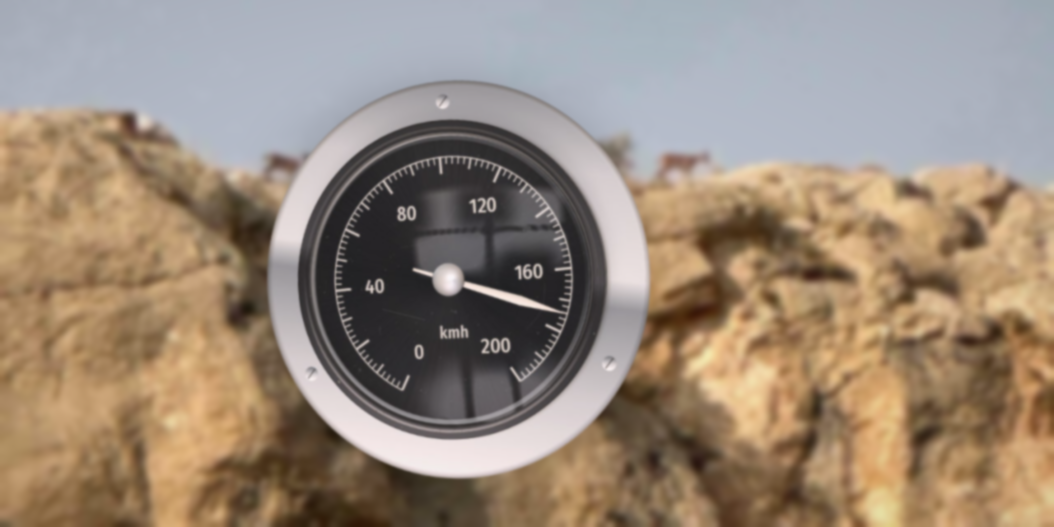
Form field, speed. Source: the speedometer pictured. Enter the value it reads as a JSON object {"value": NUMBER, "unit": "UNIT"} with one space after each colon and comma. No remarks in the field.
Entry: {"value": 174, "unit": "km/h"}
